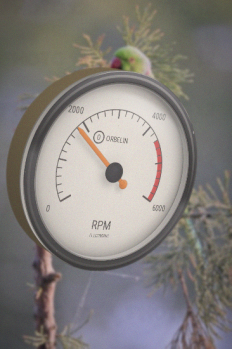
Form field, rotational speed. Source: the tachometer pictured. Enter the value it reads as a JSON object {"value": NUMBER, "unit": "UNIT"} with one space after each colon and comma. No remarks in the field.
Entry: {"value": 1800, "unit": "rpm"}
